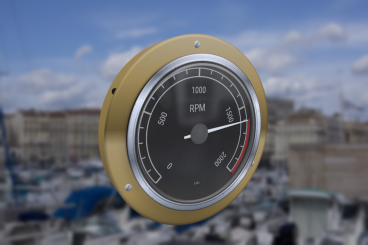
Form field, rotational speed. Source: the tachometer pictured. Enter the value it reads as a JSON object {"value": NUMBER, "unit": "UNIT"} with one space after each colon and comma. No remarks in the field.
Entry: {"value": 1600, "unit": "rpm"}
